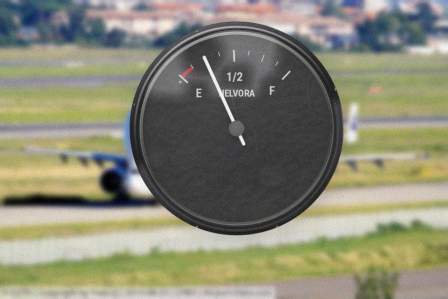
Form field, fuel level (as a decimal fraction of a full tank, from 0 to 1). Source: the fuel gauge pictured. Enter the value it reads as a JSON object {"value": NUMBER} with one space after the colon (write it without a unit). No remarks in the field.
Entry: {"value": 0.25}
